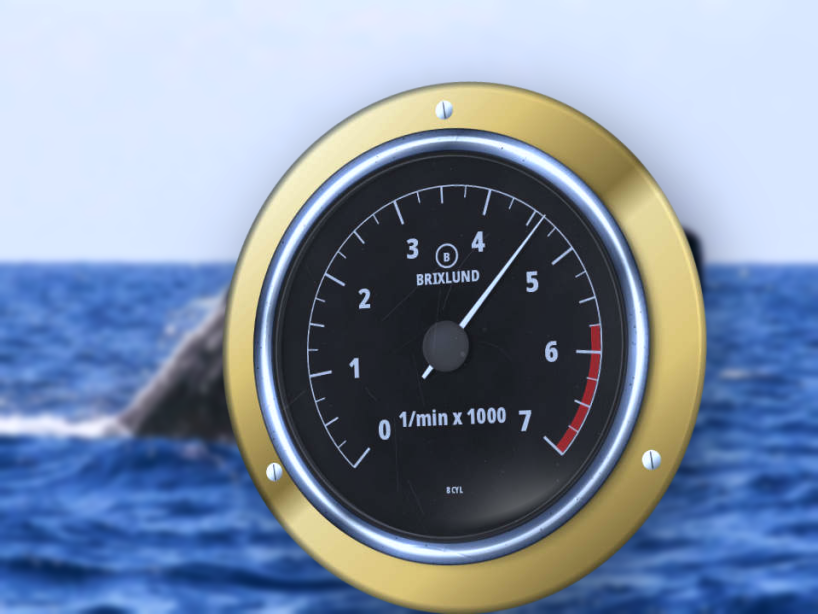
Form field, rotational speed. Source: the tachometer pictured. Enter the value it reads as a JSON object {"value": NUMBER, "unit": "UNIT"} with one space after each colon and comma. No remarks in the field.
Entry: {"value": 4625, "unit": "rpm"}
